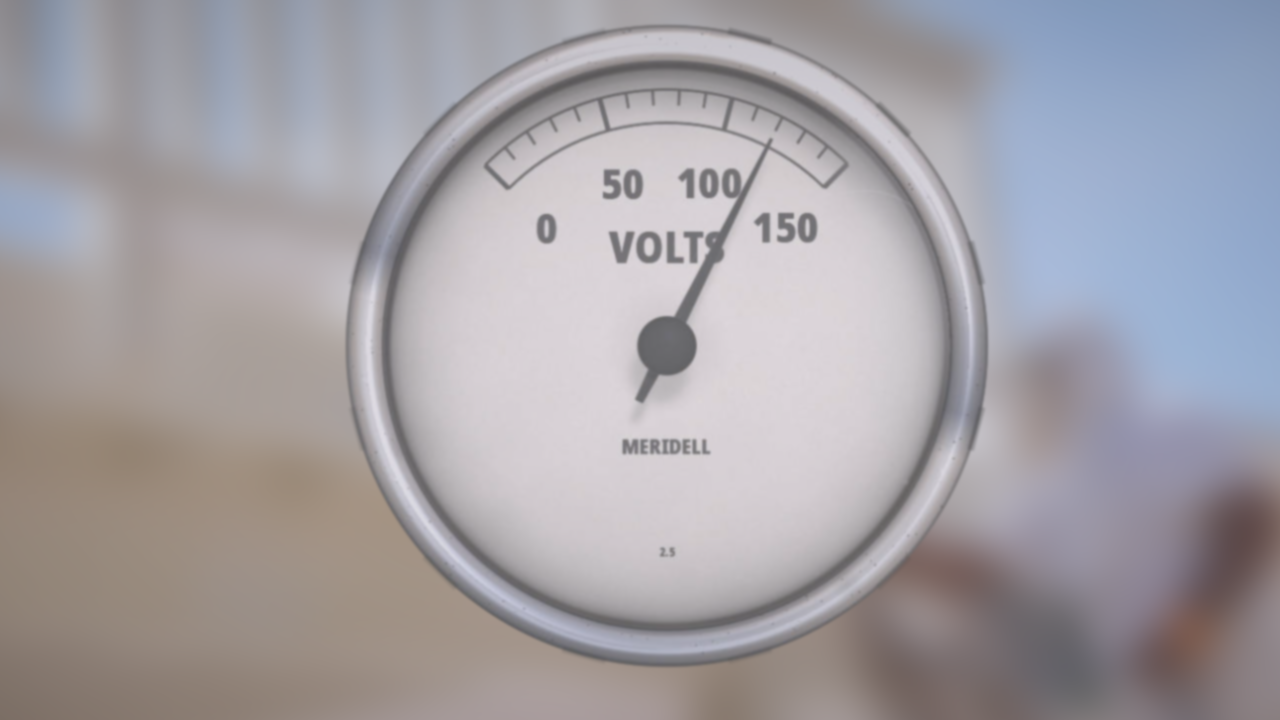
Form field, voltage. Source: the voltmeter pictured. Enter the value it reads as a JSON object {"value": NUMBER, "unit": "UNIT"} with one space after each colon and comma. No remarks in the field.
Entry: {"value": 120, "unit": "V"}
